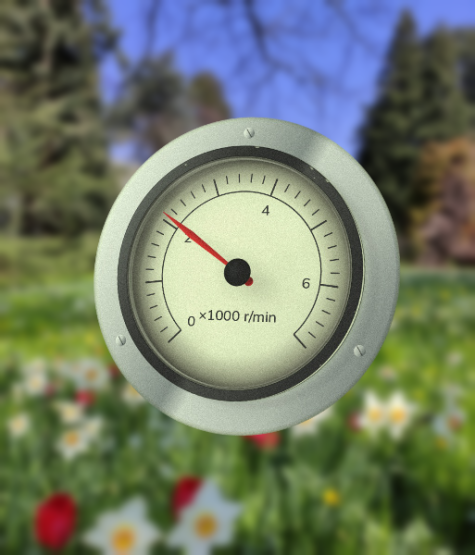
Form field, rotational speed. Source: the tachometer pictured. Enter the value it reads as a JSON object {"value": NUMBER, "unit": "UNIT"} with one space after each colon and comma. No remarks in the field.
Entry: {"value": 2100, "unit": "rpm"}
